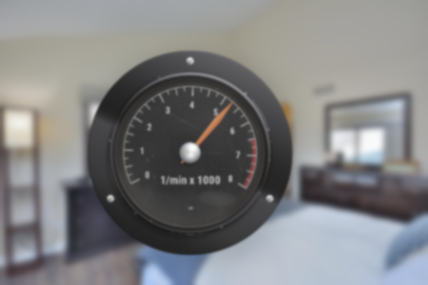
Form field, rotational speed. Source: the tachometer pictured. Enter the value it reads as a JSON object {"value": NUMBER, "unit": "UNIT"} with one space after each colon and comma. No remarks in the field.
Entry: {"value": 5250, "unit": "rpm"}
